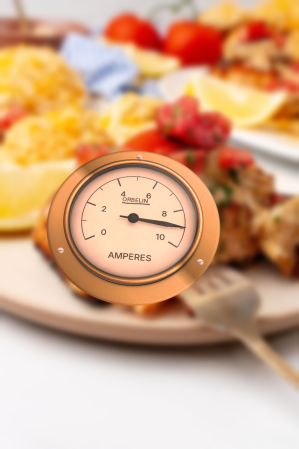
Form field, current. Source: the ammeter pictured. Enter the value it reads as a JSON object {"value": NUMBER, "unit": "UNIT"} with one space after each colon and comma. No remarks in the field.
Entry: {"value": 9, "unit": "A"}
